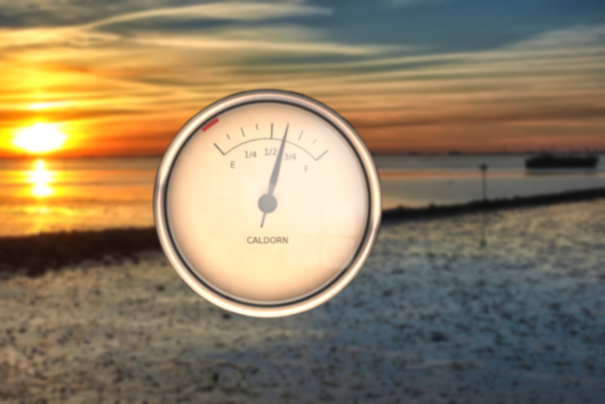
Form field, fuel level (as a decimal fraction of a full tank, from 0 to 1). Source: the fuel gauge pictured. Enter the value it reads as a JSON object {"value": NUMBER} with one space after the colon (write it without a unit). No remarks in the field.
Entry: {"value": 0.625}
